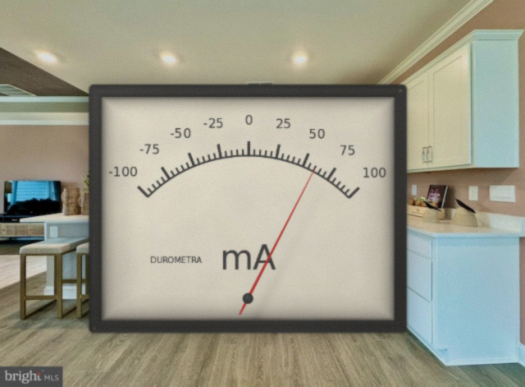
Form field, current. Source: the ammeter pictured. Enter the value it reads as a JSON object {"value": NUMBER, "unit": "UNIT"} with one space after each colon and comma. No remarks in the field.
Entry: {"value": 60, "unit": "mA"}
